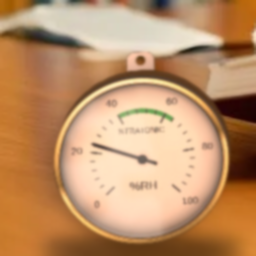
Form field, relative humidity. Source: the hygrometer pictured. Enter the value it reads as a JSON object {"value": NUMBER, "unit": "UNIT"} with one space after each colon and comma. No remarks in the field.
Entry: {"value": 24, "unit": "%"}
